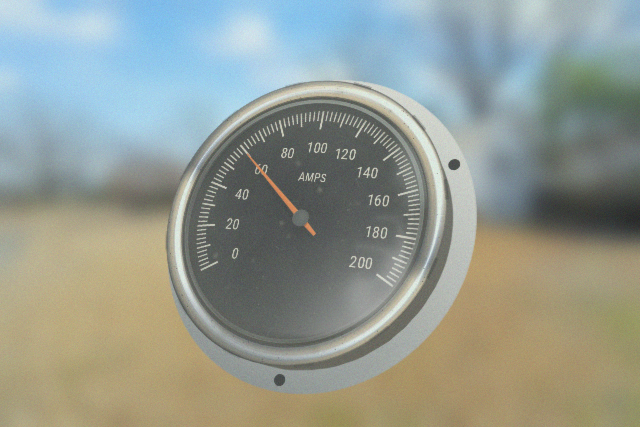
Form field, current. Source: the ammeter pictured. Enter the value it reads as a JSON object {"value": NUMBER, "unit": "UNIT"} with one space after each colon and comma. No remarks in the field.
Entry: {"value": 60, "unit": "A"}
